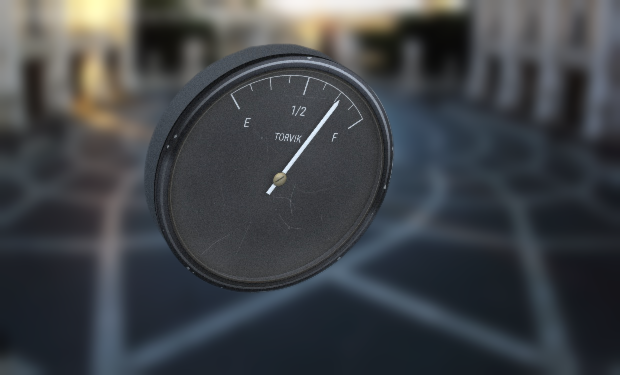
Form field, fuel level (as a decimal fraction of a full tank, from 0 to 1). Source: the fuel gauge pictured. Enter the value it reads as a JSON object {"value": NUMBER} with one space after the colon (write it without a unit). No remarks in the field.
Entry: {"value": 0.75}
